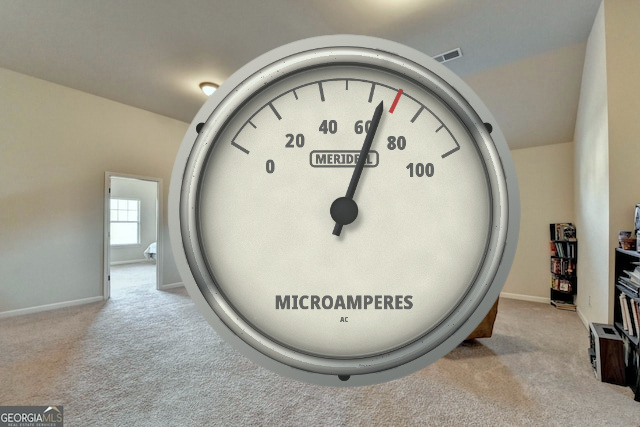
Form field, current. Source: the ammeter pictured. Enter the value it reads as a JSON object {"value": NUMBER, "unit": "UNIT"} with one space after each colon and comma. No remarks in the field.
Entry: {"value": 65, "unit": "µA"}
